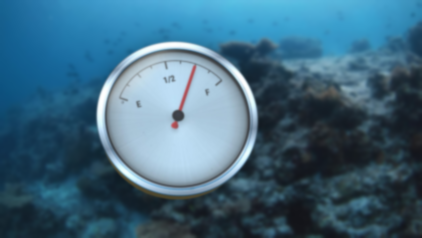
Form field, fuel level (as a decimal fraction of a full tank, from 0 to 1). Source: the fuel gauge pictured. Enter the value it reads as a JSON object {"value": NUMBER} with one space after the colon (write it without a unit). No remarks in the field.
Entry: {"value": 0.75}
